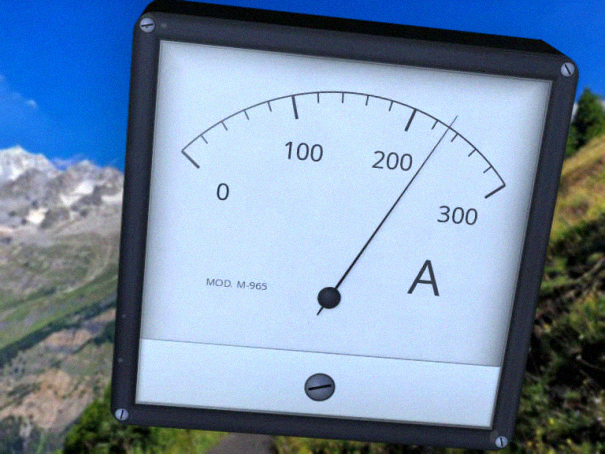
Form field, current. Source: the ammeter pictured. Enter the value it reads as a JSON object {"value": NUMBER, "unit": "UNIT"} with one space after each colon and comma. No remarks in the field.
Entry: {"value": 230, "unit": "A"}
